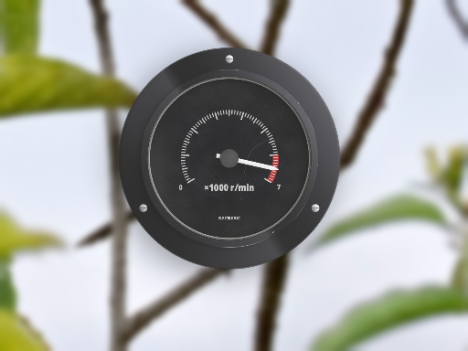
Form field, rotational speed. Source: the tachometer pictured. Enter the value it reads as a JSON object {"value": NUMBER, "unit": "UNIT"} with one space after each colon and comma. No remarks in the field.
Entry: {"value": 6500, "unit": "rpm"}
